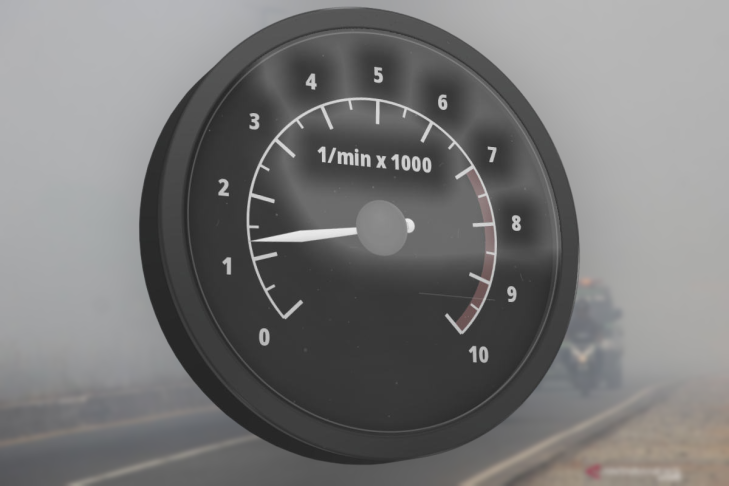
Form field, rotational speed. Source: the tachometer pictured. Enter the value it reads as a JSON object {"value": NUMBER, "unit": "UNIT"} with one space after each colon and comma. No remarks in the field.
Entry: {"value": 1250, "unit": "rpm"}
